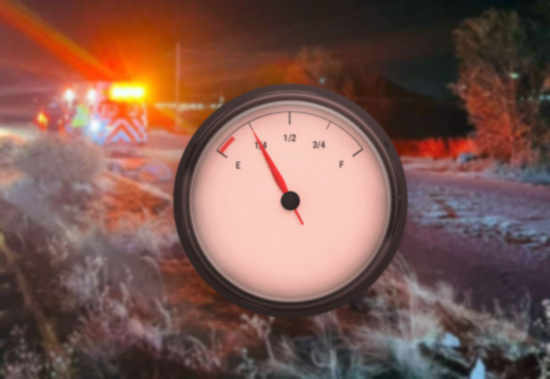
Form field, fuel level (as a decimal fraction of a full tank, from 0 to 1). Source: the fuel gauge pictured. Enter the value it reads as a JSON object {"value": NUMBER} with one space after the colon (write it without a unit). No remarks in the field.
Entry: {"value": 0.25}
